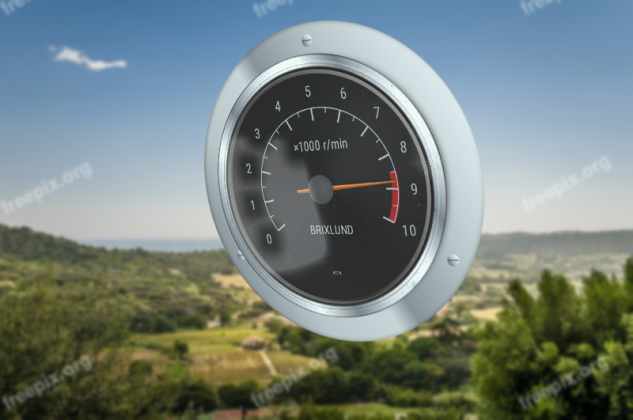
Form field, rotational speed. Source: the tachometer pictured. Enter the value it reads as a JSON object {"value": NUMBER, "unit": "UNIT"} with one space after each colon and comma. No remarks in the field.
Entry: {"value": 8750, "unit": "rpm"}
